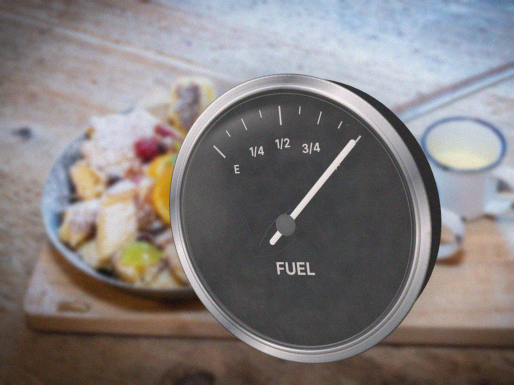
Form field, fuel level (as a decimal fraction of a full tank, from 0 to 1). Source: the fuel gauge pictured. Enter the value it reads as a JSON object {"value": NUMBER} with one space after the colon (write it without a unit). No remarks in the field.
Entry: {"value": 1}
